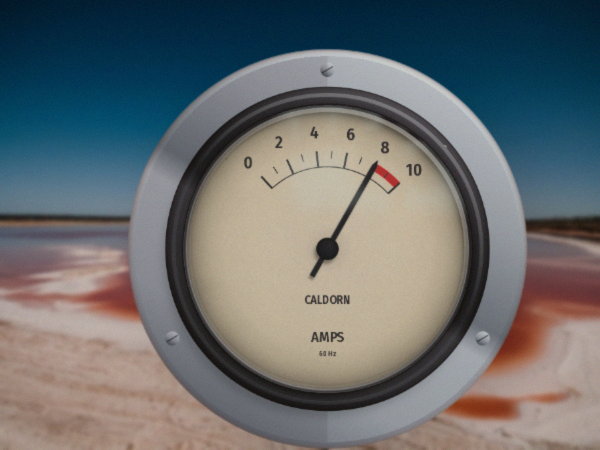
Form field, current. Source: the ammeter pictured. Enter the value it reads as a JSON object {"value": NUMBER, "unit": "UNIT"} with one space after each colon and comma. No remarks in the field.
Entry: {"value": 8, "unit": "A"}
